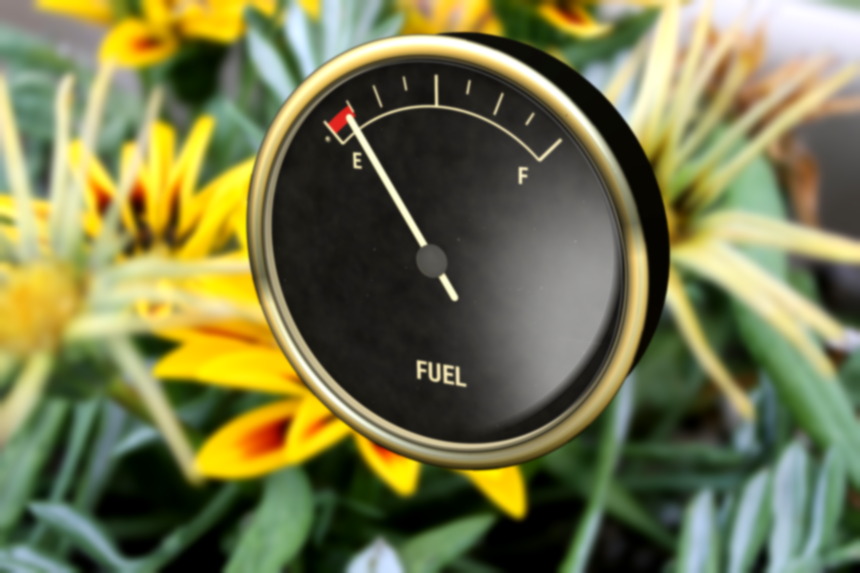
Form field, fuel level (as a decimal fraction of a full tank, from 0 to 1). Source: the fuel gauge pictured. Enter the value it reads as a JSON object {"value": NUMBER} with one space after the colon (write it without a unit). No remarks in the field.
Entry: {"value": 0.125}
